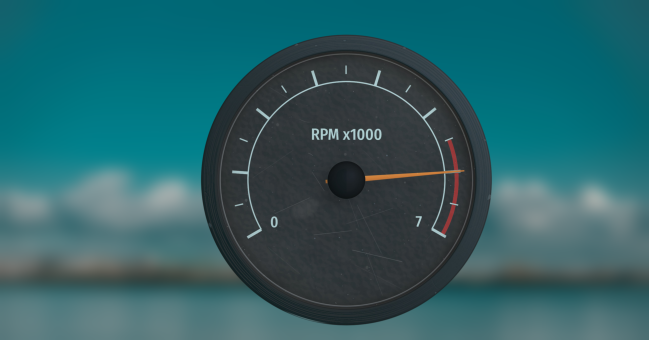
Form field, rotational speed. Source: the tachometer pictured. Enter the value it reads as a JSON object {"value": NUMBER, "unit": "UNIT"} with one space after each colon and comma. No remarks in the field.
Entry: {"value": 6000, "unit": "rpm"}
